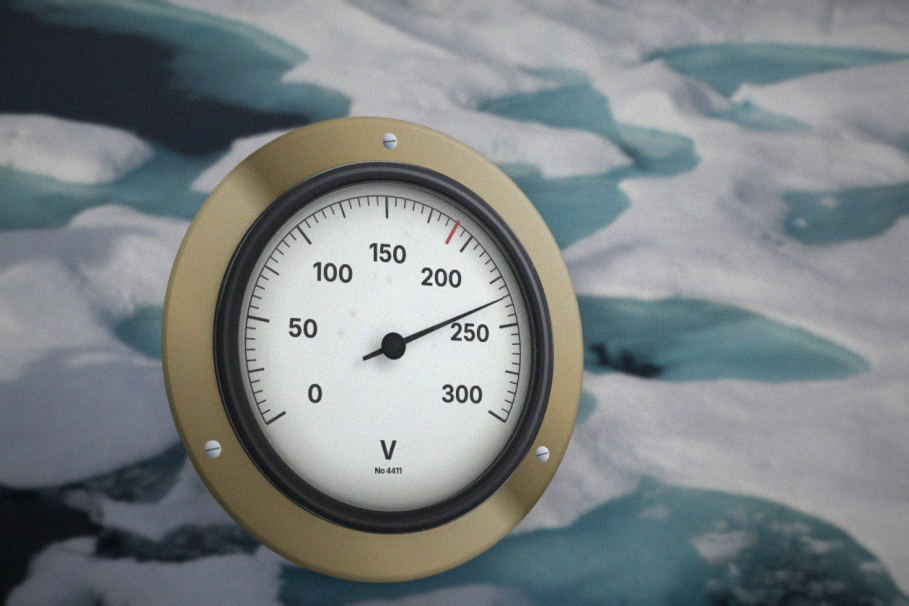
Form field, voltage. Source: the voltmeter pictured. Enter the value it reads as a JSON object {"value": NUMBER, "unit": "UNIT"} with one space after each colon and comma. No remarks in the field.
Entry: {"value": 235, "unit": "V"}
